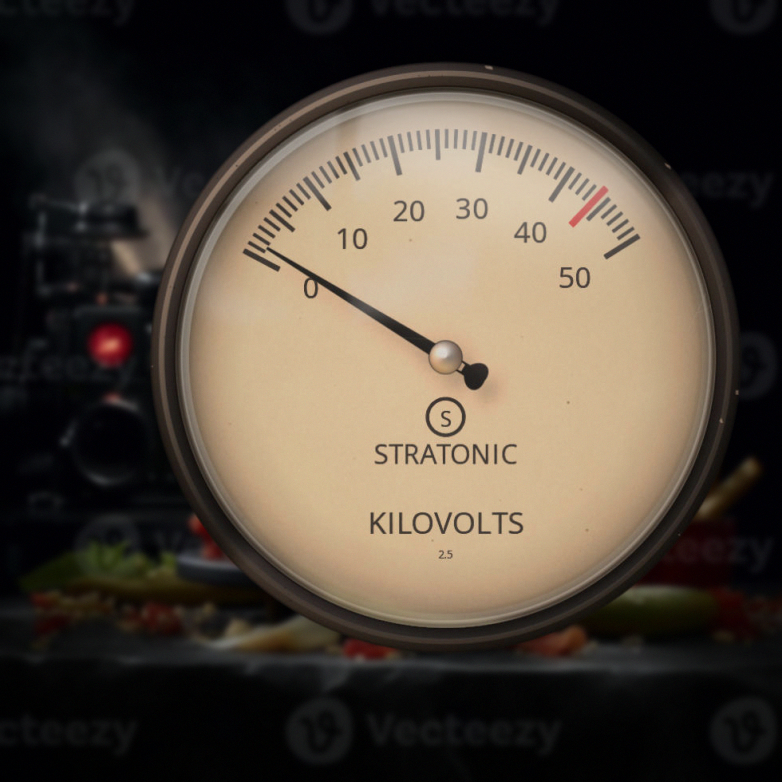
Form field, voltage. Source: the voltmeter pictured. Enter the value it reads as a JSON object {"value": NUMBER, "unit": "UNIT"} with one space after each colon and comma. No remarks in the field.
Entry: {"value": 1.5, "unit": "kV"}
